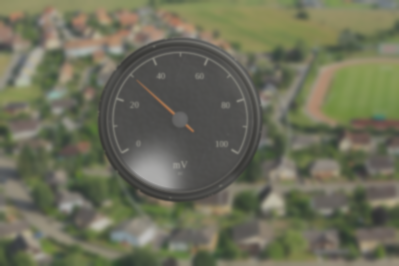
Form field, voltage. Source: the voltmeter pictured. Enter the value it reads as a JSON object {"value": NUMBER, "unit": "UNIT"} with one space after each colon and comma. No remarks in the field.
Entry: {"value": 30, "unit": "mV"}
